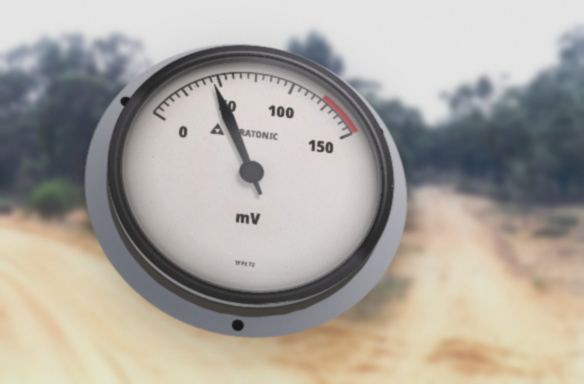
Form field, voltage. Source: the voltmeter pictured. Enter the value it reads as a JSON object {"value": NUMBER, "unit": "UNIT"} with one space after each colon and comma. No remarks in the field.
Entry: {"value": 45, "unit": "mV"}
